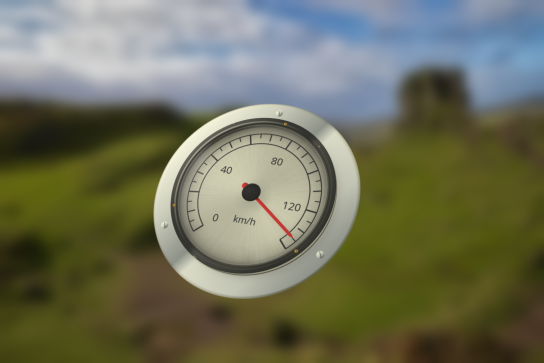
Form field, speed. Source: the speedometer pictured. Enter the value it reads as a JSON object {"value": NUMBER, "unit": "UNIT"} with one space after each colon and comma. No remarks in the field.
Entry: {"value": 135, "unit": "km/h"}
